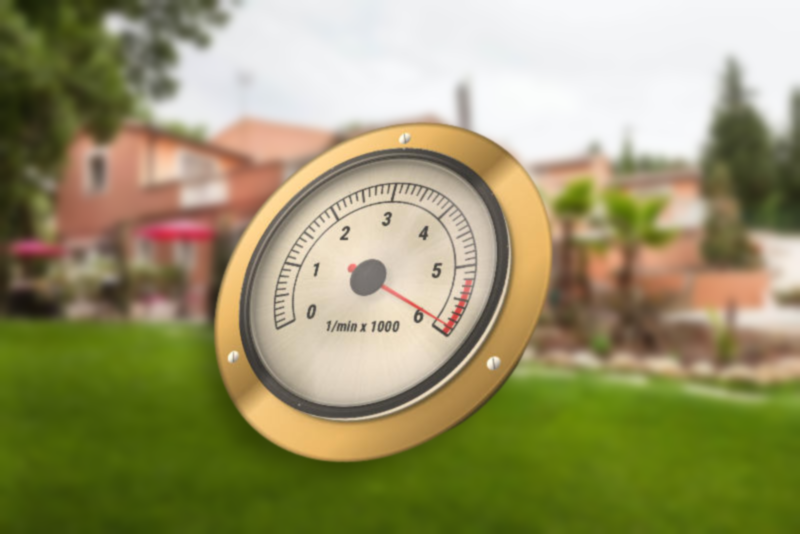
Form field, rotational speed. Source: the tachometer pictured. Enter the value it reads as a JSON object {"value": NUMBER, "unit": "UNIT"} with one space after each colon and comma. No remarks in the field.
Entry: {"value": 5900, "unit": "rpm"}
